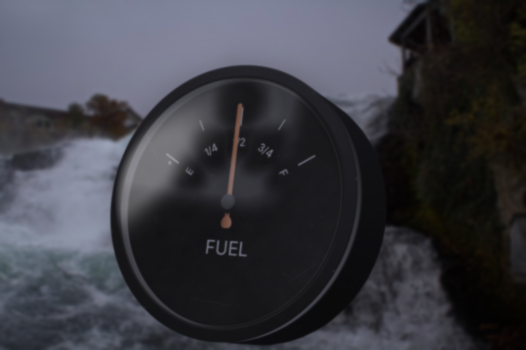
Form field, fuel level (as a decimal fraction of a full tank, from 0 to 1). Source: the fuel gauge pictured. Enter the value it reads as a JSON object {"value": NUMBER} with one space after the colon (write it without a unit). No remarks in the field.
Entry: {"value": 0.5}
